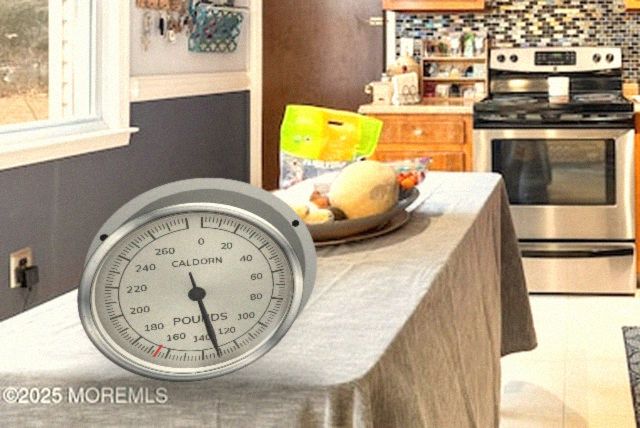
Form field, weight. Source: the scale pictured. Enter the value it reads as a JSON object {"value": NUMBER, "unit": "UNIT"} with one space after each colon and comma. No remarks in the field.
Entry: {"value": 130, "unit": "lb"}
